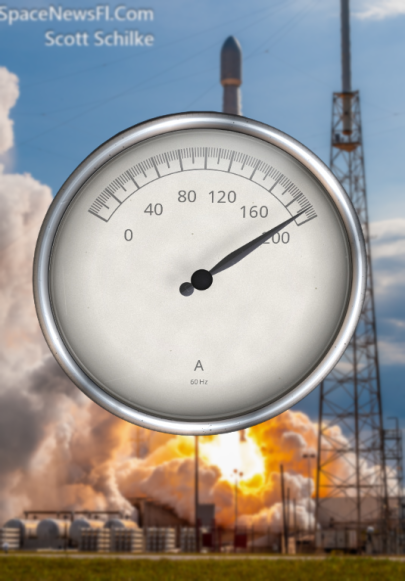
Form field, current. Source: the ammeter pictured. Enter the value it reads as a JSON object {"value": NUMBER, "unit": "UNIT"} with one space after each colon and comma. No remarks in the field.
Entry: {"value": 190, "unit": "A"}
